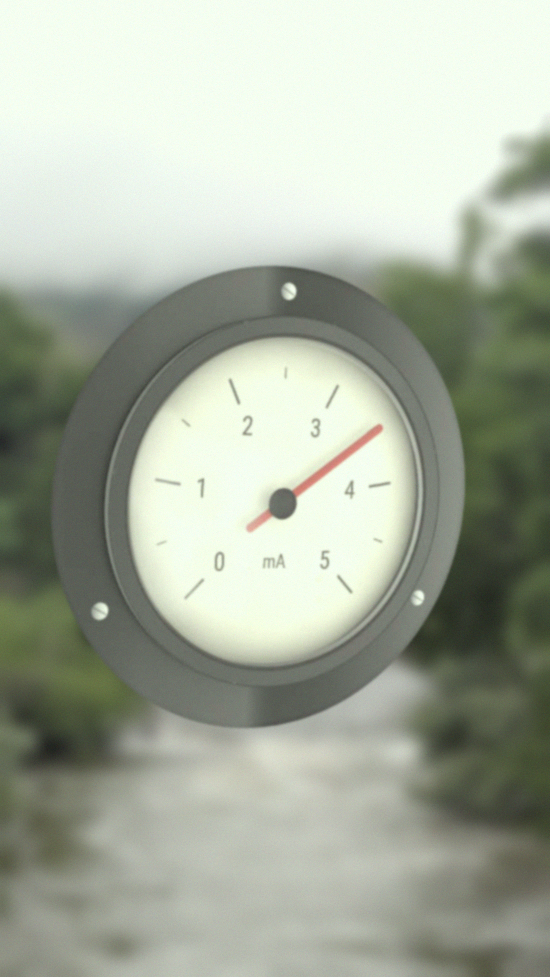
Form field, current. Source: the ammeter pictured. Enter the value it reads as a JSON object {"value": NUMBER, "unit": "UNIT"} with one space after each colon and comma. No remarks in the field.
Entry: {"value": 3.5, "unit": "mA"}
